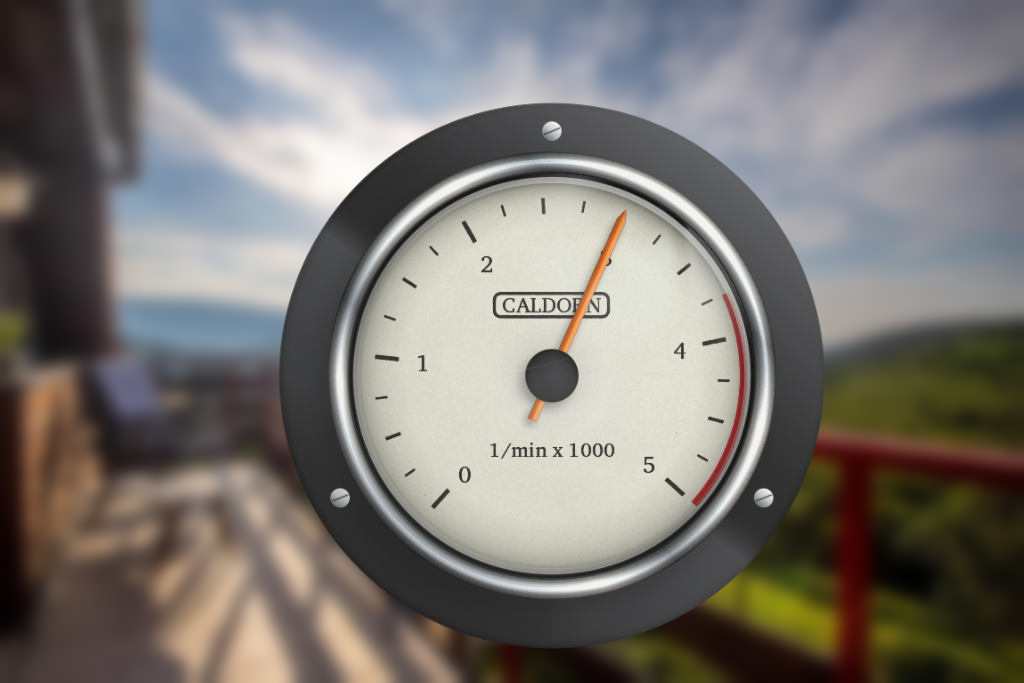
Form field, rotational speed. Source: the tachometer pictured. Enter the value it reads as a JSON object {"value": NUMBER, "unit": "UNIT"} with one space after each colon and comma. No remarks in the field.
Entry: {"value": 3000, "unit": "rpm"}
